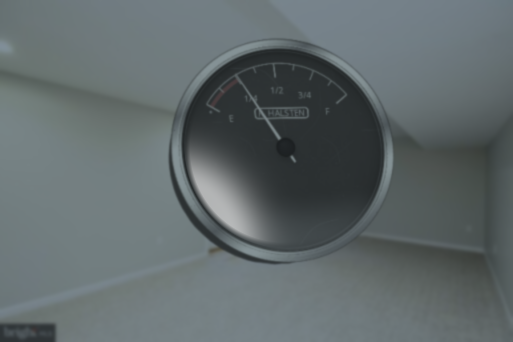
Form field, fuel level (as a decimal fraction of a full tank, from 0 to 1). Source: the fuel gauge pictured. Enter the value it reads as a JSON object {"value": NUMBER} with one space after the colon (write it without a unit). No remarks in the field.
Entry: {"value": 0.25}
